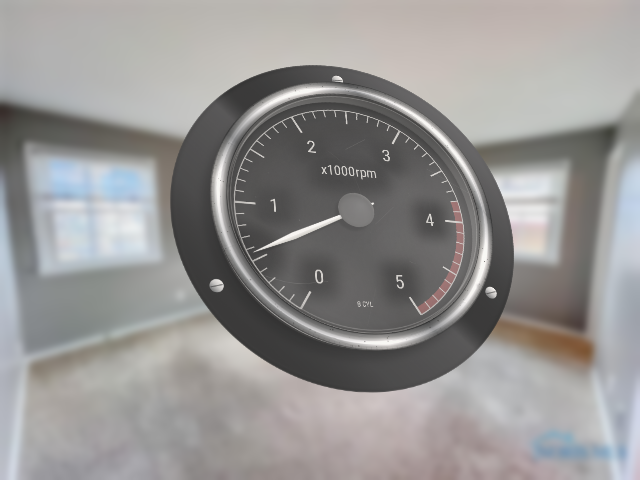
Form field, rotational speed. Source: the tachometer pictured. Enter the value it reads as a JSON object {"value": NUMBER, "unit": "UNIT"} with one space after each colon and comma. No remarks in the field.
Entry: {"value": 550, "unit": "rpm"}
